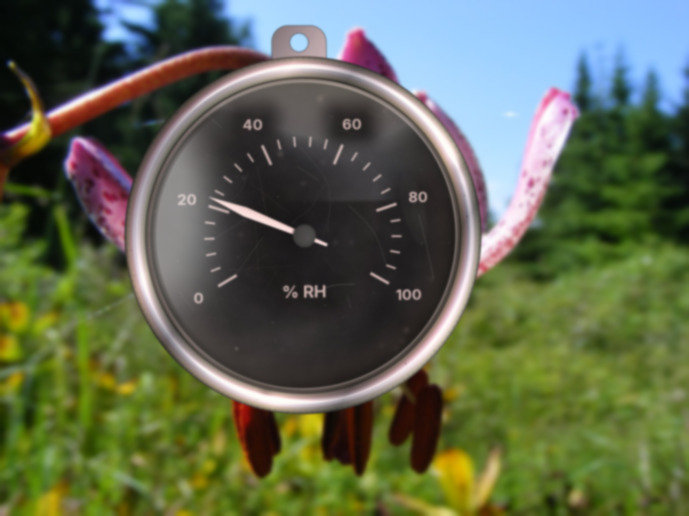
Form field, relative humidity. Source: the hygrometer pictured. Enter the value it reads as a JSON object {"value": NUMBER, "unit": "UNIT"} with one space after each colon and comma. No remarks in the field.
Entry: {"value": 22, "unit": "%"}
